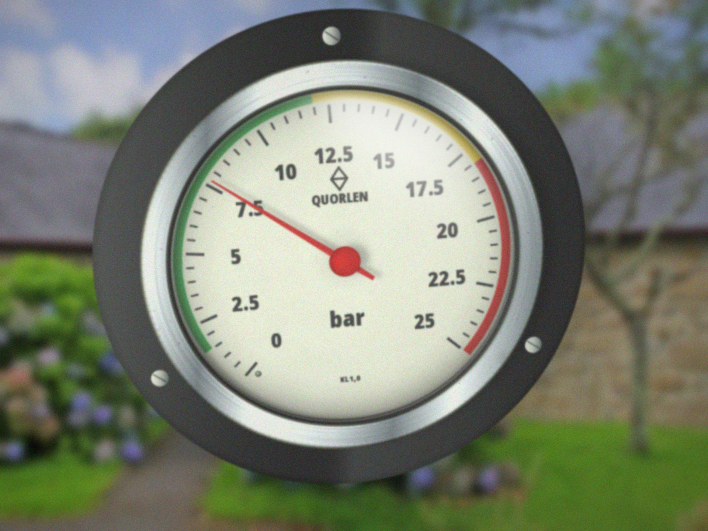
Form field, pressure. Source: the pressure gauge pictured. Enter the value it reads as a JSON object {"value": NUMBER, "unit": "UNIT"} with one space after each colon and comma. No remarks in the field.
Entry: {"value": 7.75, "unit": "bar"}
